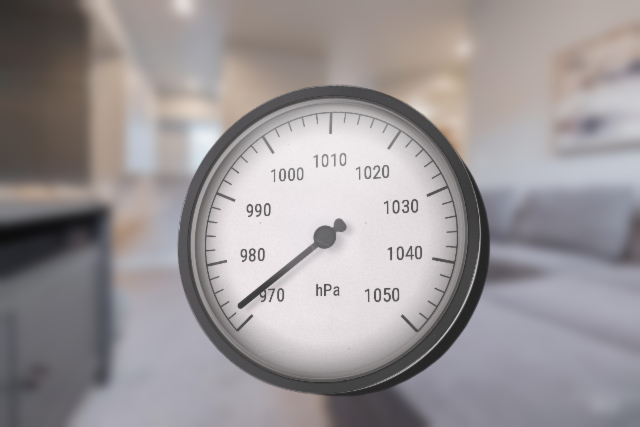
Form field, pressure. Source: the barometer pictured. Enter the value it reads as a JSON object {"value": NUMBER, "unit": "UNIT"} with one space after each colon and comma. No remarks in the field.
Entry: {"value": 972, "unit": "hPa"}
